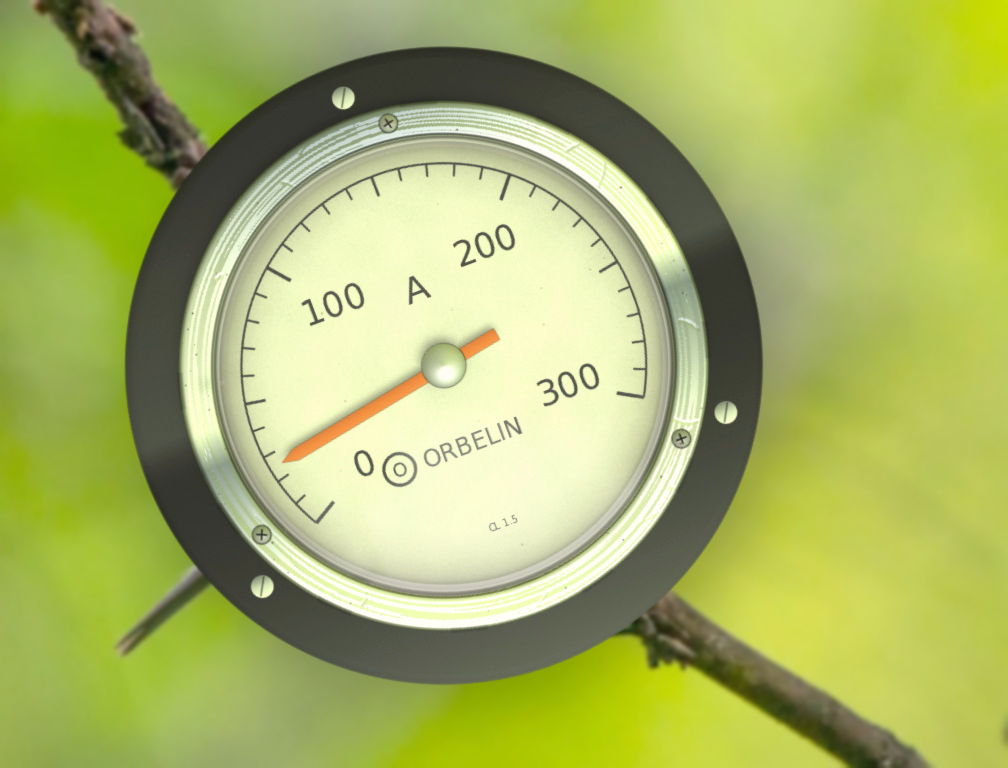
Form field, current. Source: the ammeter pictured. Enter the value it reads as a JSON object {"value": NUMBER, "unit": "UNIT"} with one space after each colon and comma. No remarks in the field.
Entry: {"value": 25, "unit": "A"}
